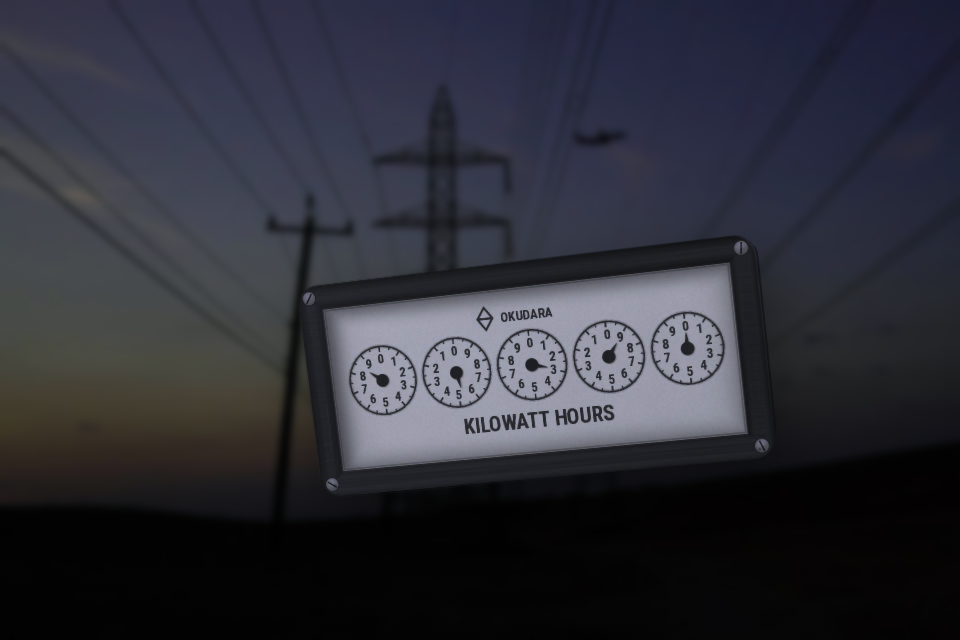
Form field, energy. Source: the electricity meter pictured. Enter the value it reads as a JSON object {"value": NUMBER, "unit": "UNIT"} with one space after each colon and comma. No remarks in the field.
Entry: {"value": 85290, "unit": "kWh"}
